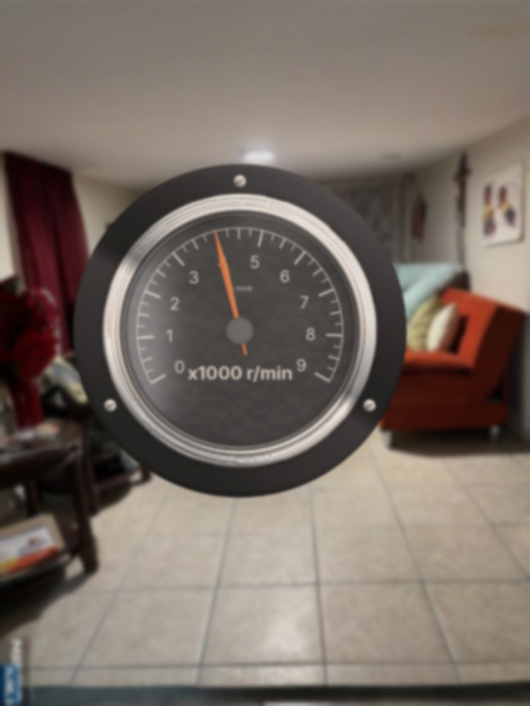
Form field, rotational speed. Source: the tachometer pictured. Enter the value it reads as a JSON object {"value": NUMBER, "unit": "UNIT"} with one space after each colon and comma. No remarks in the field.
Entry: {"value": 4000, "unit": "rpm"}
